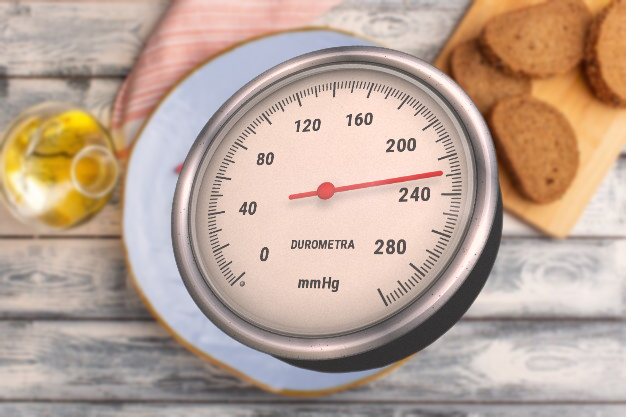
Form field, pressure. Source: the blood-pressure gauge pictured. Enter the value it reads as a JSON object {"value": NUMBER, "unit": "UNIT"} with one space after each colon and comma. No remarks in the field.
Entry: {"value": 230, "unit": "mmHg"}
